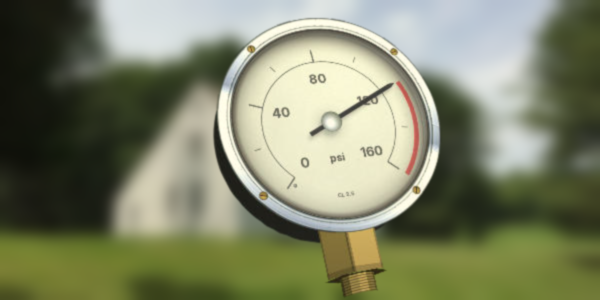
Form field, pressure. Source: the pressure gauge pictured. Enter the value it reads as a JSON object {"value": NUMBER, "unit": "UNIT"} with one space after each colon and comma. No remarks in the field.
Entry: {"value": 120, "unit": "psi"}
